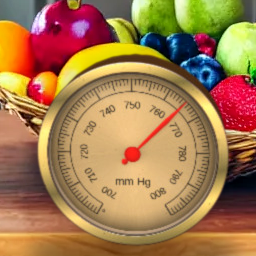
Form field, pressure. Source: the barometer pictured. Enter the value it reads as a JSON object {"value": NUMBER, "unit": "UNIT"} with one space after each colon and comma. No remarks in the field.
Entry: {"value": 765, "unit": "mmHg"}
